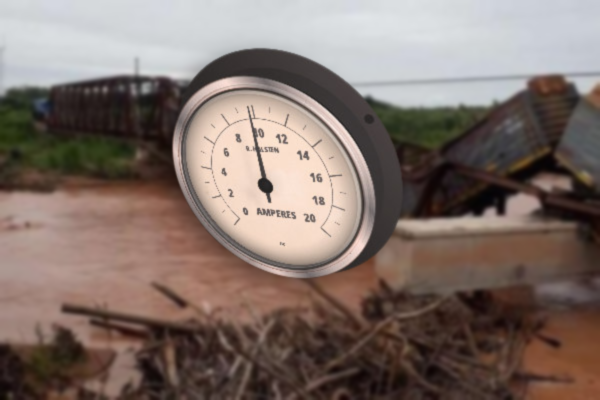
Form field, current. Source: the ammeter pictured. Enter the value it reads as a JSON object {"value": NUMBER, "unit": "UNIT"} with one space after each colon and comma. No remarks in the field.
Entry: {"value": 10, "unit": "A"}
